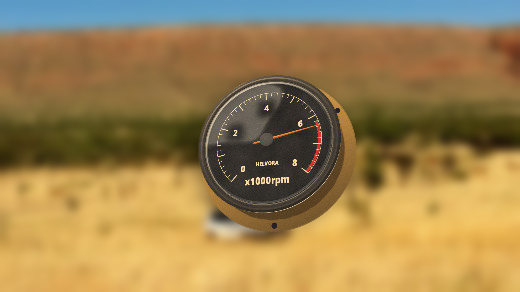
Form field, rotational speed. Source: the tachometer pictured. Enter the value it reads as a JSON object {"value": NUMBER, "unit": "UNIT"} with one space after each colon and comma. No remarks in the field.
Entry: {"value": 6400, "unit": "rpm"}
